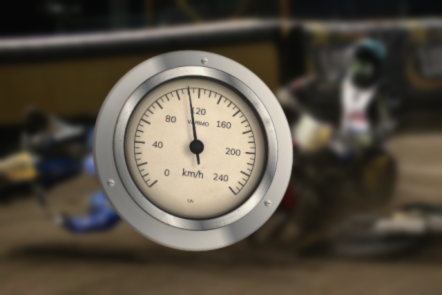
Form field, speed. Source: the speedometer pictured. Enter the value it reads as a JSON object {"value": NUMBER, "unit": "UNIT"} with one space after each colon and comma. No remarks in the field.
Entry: {"value": 110, "unit": "km/h"}
